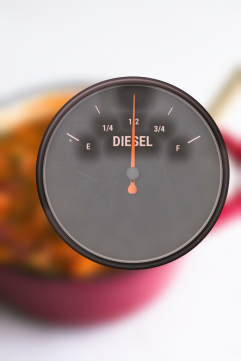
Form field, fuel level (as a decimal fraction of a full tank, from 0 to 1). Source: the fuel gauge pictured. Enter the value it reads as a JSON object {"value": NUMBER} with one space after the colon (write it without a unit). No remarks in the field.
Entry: {"value": 0.5}
